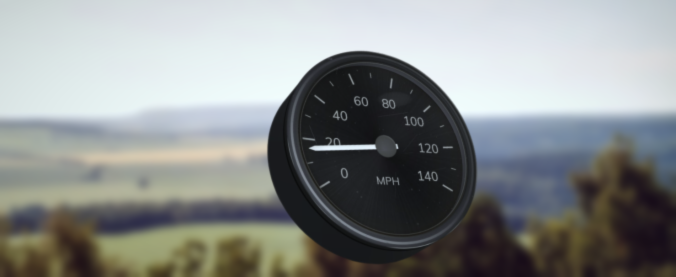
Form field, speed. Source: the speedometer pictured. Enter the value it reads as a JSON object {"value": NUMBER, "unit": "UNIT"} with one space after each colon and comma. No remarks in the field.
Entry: {"value": 15, "unit": "mph"}
